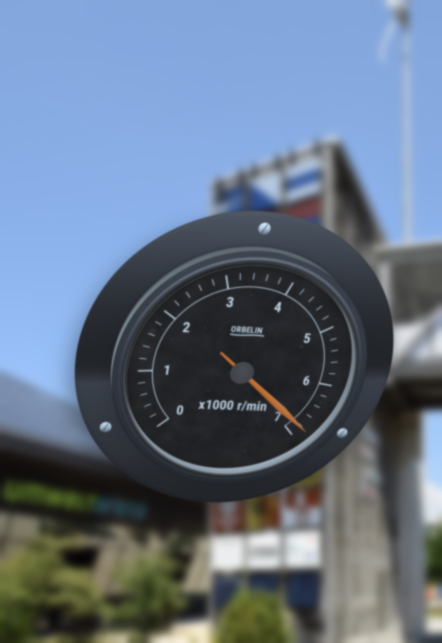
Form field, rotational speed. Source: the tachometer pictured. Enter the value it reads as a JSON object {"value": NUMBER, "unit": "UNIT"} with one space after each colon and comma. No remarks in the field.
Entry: {"value": 6800, "unit": "rpm"}
